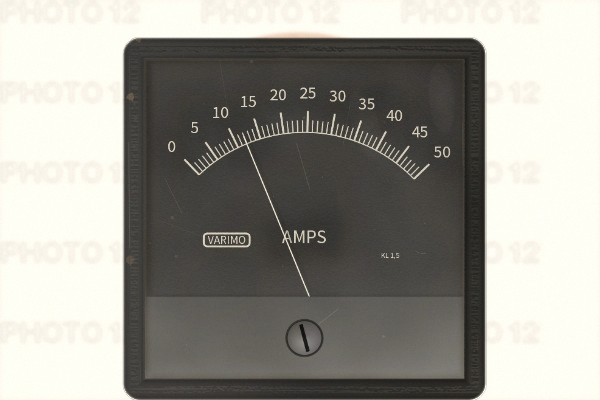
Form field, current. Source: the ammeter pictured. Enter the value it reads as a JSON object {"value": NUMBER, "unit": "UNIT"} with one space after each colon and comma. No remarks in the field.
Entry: {"value": 12, "unit": "A"}
